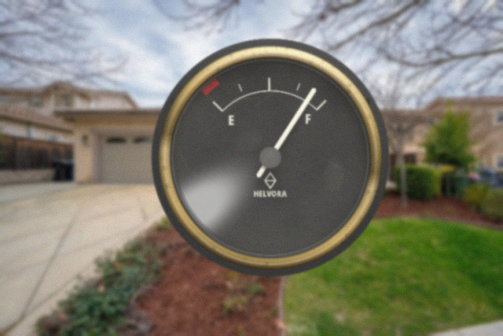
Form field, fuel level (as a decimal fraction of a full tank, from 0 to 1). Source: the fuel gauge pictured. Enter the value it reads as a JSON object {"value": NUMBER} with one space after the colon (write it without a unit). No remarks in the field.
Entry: {"value": 0.875}
